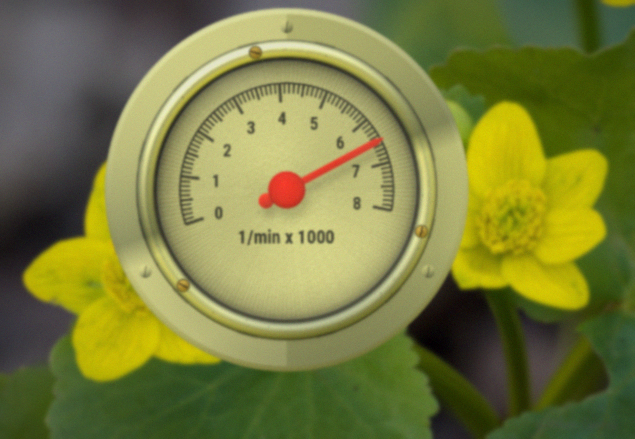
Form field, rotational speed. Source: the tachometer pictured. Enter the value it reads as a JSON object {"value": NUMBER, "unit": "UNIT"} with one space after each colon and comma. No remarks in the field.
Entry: {"value": 6500, "unit": "rpm"}
